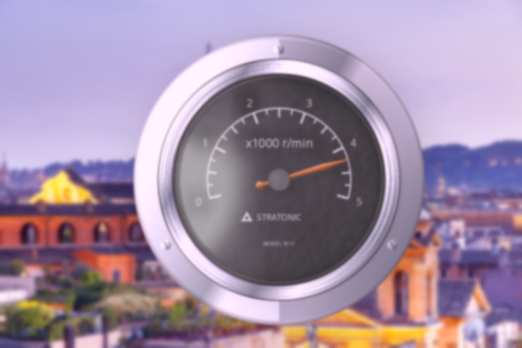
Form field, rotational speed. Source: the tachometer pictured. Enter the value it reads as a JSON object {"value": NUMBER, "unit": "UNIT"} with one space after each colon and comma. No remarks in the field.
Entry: {"value": 4250, "unit": "rpm"}
